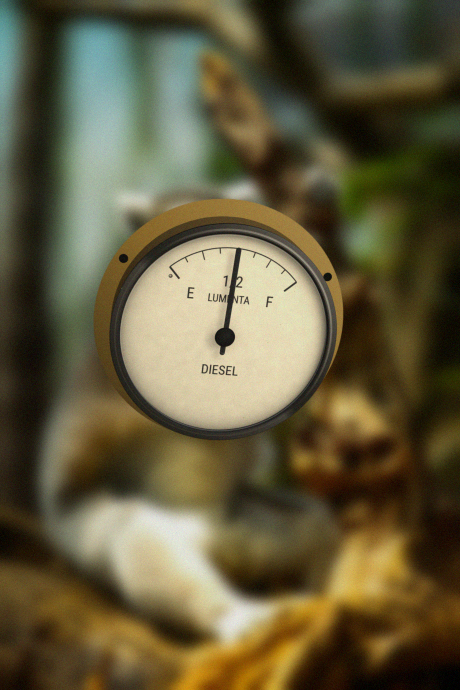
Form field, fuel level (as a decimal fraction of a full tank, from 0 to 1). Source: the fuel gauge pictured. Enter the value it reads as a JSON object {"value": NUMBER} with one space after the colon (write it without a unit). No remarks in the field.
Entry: {"value": 0.5}
